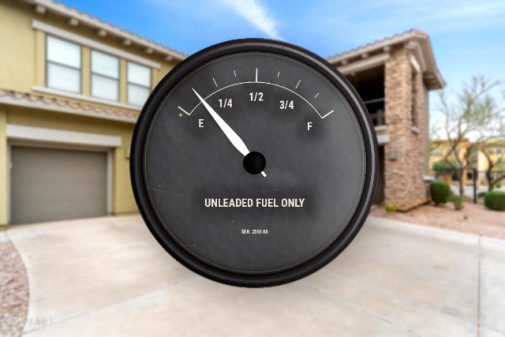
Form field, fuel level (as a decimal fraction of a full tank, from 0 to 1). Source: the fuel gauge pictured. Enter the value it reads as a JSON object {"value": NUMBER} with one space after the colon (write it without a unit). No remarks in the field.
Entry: {"value": 0.125}
